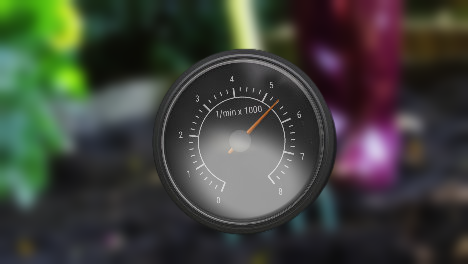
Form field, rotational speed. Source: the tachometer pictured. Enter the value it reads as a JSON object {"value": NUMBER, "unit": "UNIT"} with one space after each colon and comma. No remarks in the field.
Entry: {"value": 5400, "unit": "rpm"}
